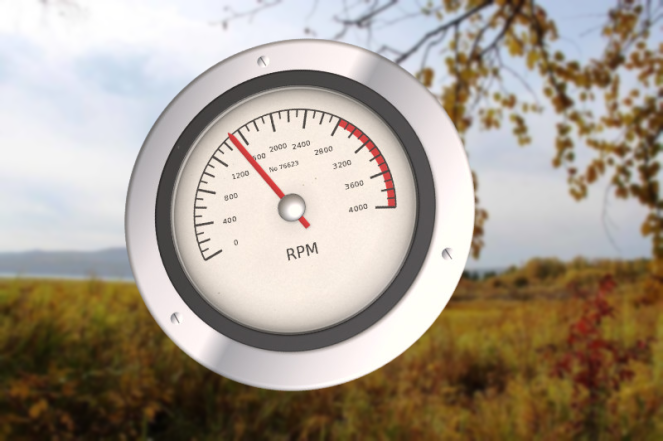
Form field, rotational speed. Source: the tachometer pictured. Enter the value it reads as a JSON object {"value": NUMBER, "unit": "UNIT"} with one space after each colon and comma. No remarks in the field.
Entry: {"value": 1500, "unit": "rpm"}
